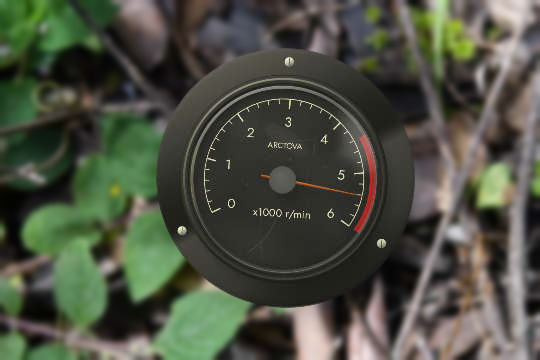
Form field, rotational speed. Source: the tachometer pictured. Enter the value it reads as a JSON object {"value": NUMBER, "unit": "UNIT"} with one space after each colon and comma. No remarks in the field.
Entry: {"value": 5400, "unit": "rpm"}
